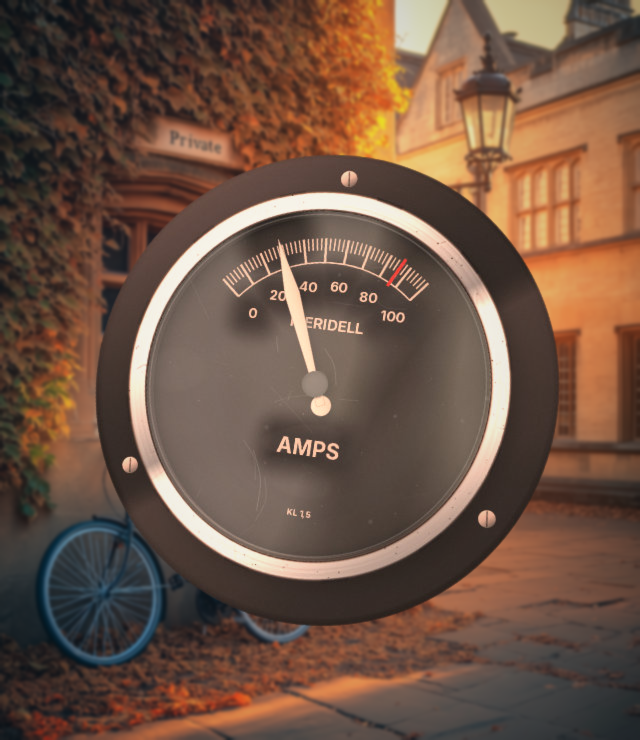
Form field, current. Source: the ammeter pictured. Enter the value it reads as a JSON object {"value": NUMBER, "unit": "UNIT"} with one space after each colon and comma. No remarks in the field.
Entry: {"value": 30, "unit": "A"}
